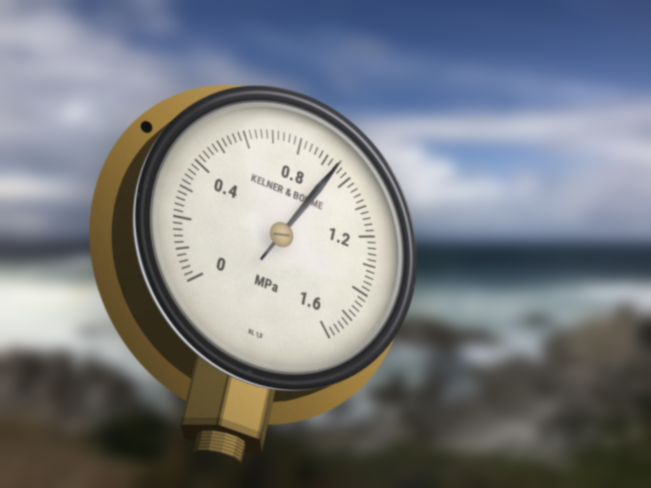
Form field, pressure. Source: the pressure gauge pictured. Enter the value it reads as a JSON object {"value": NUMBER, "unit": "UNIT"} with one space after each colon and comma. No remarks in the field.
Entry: {"value": 0.94, "unit": "MPa"}
